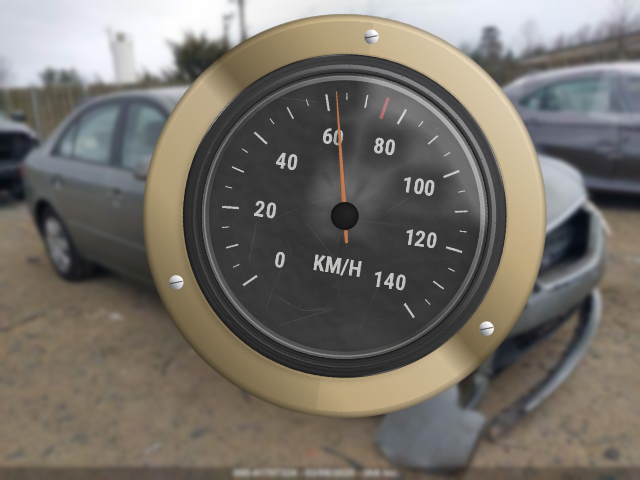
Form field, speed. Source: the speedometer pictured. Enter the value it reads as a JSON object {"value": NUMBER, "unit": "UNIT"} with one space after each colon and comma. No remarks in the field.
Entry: {"value": 62.5, "unit": "km/h"}
